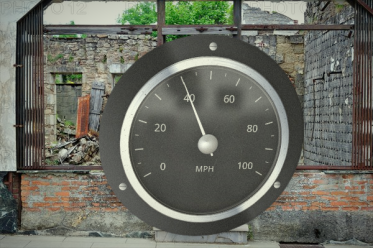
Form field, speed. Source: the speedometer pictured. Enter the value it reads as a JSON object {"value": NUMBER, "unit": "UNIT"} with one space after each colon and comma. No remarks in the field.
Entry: {"value": 40, "unit": "mph"}
